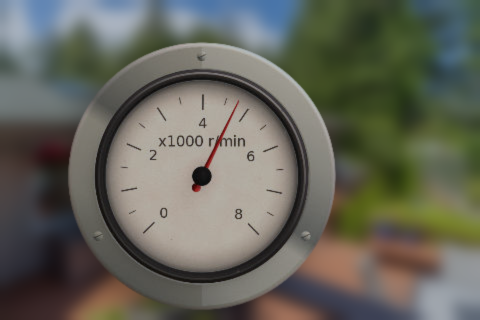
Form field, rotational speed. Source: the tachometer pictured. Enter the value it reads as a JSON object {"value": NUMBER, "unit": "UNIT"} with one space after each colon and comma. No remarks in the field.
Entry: {"value": 4750, "unit": "rpm"}
